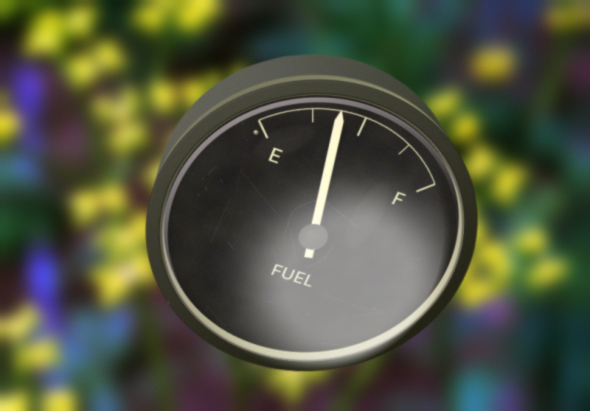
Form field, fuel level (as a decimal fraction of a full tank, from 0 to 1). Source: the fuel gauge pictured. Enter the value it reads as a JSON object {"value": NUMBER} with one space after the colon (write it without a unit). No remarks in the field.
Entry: {"value": 0.375}
